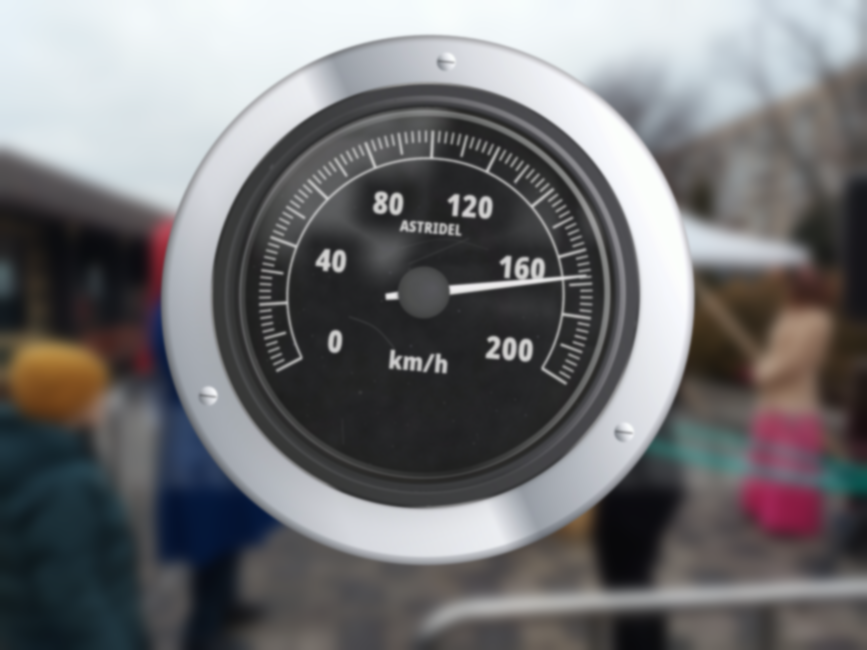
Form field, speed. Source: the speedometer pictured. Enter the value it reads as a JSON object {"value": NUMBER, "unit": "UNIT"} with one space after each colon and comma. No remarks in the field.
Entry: {"value": 168, "unit": "km/h"}
